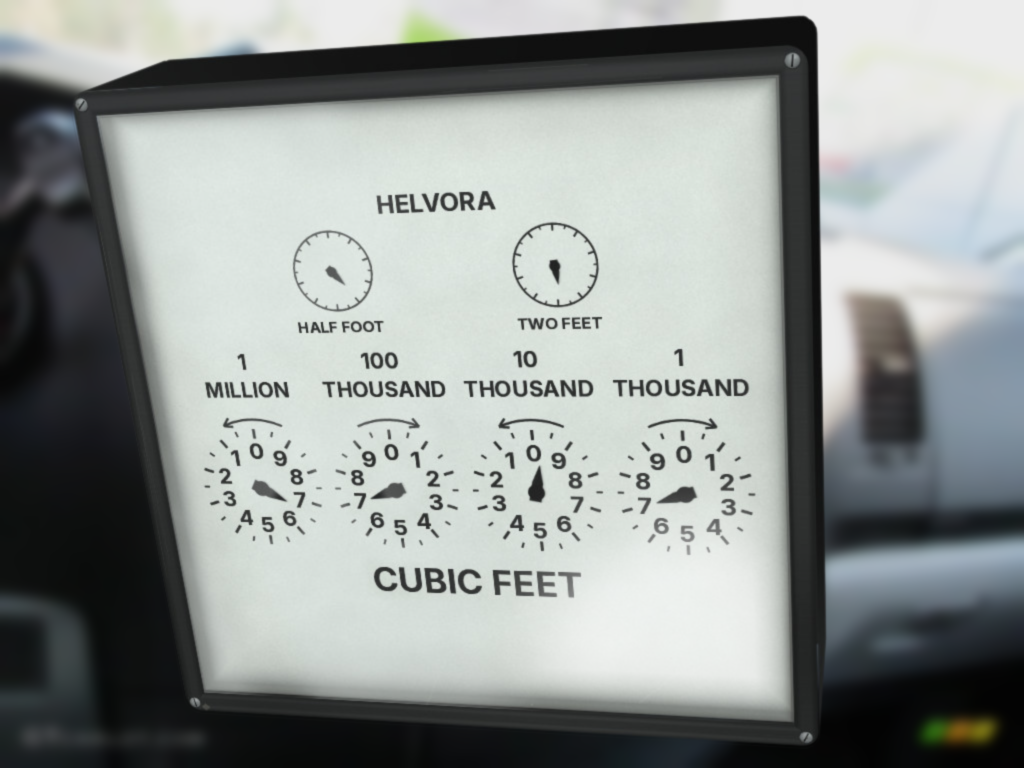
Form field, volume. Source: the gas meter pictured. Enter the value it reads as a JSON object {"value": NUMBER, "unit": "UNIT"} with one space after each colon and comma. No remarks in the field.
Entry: {"value": 669700, "unit": "ft³"}
